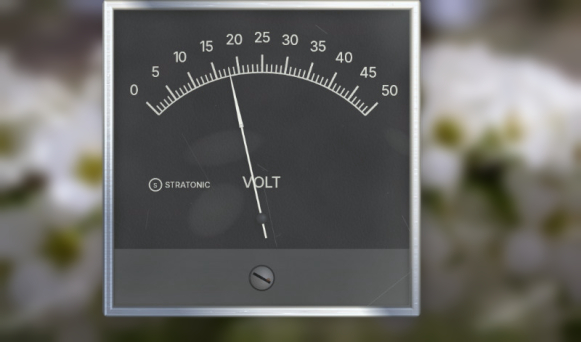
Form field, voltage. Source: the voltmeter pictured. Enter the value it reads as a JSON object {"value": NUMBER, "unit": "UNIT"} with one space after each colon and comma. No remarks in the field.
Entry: {"value": 18, "unit": "V"}
